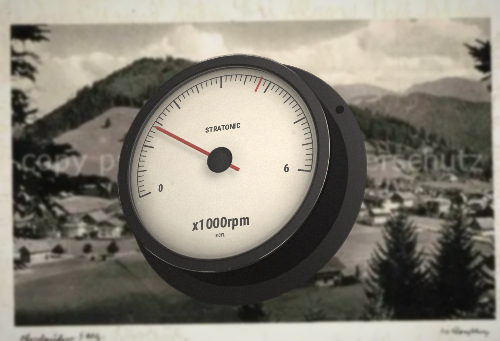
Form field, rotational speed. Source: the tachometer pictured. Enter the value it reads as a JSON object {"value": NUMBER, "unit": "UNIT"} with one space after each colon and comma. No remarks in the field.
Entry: {"value": 1400, "unit": "rpm"}
